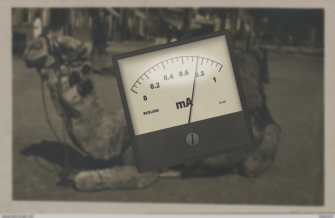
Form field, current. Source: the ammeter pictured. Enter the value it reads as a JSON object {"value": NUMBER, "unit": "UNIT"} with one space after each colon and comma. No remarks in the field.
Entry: {"value": 0.75, "unit": "mA"}
